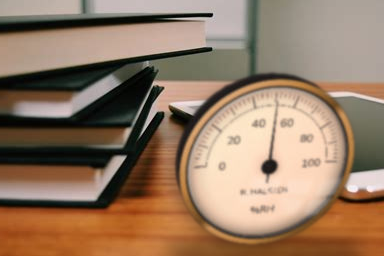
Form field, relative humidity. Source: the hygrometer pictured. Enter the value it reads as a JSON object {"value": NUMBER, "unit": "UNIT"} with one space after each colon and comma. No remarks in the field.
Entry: {"value": 50, "unit": "%"}
